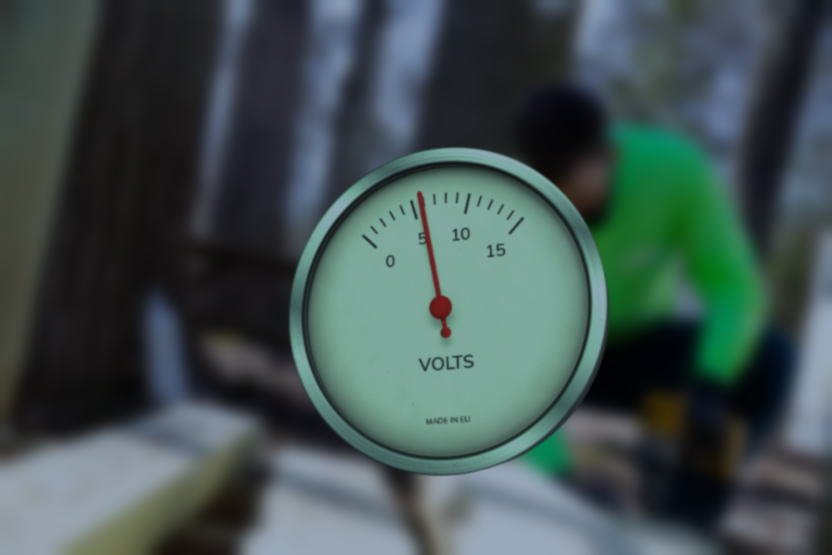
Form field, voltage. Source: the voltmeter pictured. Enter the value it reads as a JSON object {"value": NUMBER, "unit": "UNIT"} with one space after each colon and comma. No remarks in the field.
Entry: {"value": 6, "unit": "V"}
